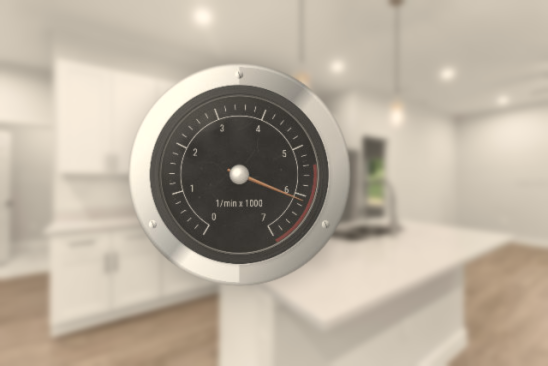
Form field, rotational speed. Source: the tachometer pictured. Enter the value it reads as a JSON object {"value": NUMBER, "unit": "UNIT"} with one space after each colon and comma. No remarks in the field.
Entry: {"value": 6100, "unit": "rpm"}
